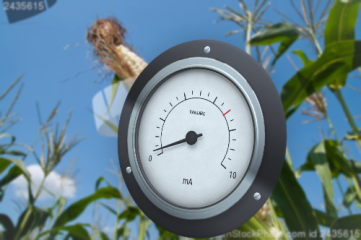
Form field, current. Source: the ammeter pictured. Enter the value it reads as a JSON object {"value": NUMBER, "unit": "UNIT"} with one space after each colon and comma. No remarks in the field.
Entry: {"value": 0.25, "unit": "mA"}
